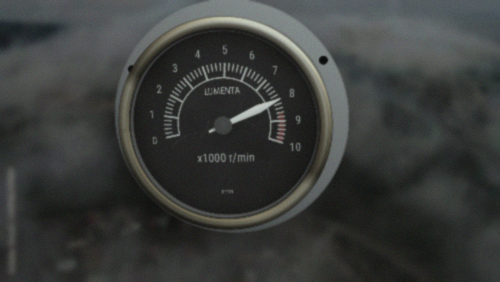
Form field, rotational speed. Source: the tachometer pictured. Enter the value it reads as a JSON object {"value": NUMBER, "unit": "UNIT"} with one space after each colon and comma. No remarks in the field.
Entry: {"value": 8000, "unit": "rpm"}
